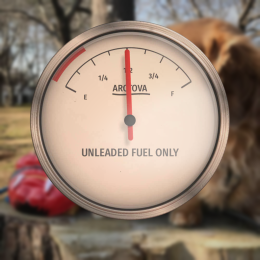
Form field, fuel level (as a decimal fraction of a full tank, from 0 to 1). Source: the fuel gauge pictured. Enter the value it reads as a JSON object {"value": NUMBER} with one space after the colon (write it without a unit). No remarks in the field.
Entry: {"value": 0.5}
